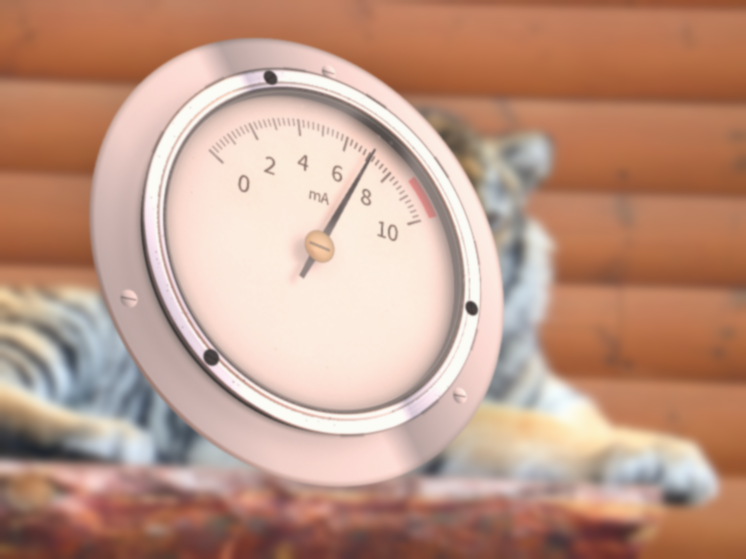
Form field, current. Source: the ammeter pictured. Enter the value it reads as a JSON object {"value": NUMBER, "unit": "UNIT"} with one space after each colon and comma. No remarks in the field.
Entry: {"value": 7, "unit": "mA"}
